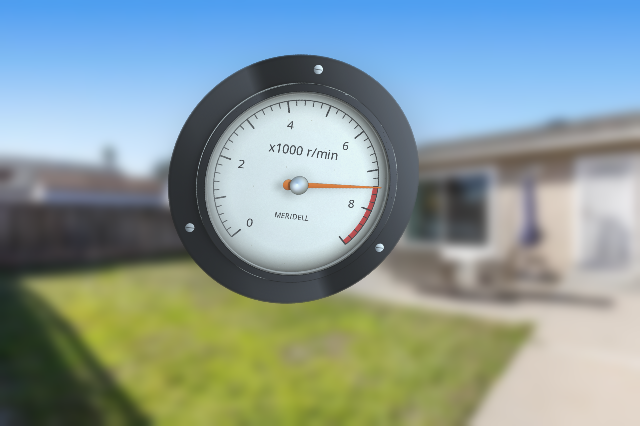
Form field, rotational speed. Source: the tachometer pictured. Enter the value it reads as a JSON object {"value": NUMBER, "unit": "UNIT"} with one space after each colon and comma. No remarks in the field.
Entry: {"value": 7400, "unit": "rpm"}
